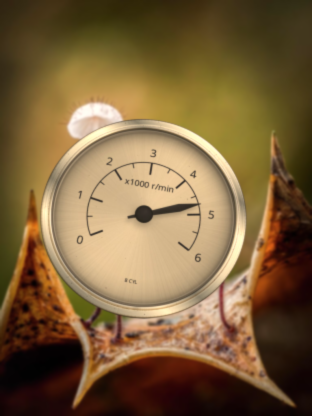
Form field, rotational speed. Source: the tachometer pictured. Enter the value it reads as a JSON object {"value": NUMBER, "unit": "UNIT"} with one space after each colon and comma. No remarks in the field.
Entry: {"value": 4750, "unit": "rpm"}
